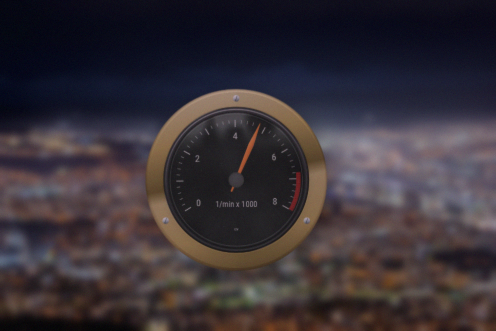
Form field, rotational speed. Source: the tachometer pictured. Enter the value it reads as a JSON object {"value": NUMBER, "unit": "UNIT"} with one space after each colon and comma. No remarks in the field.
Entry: {"value": 4800, "unit": "rpm"}
